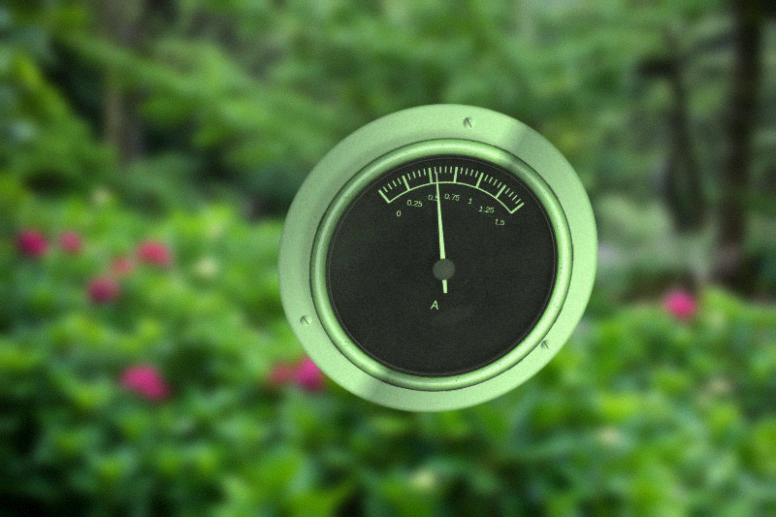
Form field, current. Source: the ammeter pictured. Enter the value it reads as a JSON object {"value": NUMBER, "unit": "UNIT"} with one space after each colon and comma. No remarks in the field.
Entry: {"value": 0.55, "unit": "A"}
